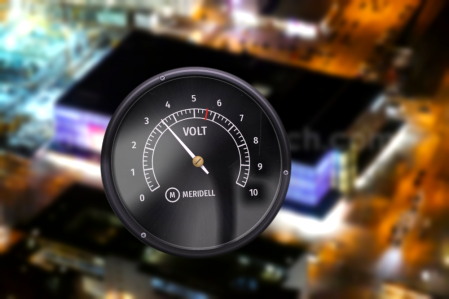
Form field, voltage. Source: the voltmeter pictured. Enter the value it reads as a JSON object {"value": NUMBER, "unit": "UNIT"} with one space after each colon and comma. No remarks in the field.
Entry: {"value": 3.4, "unit": "V"}
